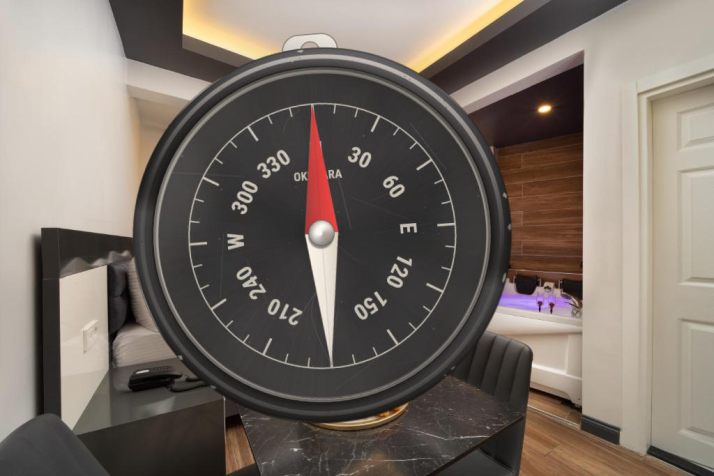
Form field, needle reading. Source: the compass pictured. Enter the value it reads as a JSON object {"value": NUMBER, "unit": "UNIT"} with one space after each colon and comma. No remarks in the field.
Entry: {"value": 0, "unit": "°"}
